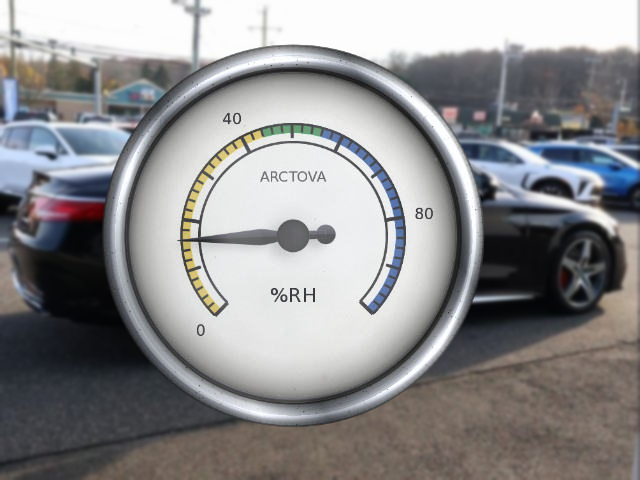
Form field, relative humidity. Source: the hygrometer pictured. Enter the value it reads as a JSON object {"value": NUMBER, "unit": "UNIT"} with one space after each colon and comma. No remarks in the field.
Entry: {"value": 16, "unit": "%"}
